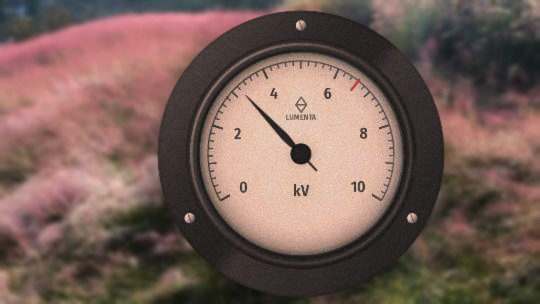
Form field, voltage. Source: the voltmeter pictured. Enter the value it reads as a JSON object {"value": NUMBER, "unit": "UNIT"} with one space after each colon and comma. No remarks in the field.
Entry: {"value": 3.2, "unit": "kV"}
